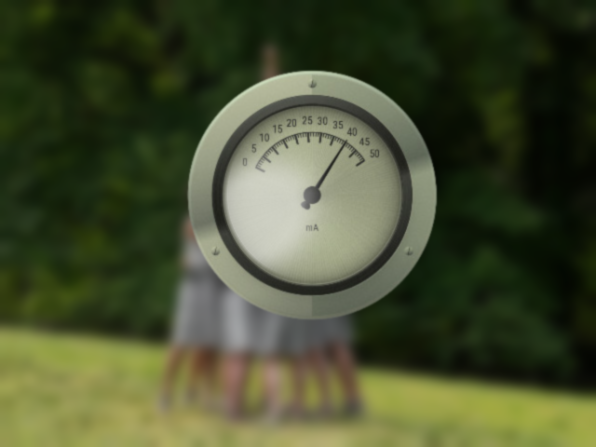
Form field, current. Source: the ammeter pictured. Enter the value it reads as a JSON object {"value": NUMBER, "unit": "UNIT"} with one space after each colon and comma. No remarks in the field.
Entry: {"value": 40, "unit": "mA"}
